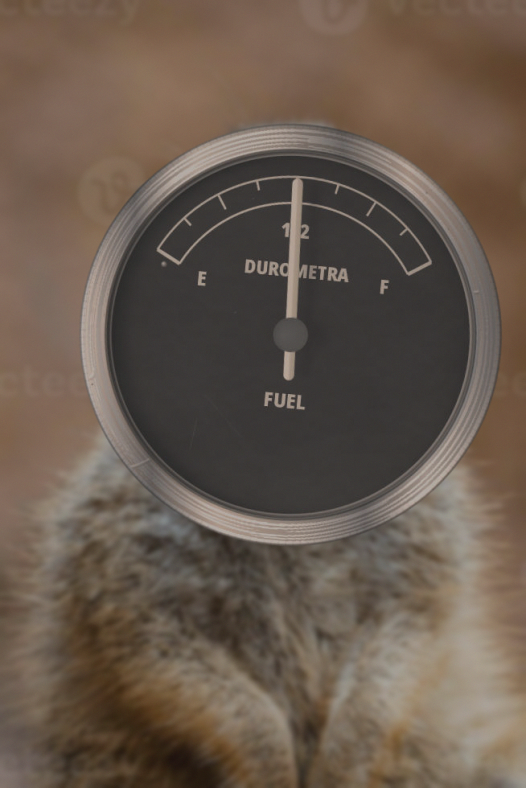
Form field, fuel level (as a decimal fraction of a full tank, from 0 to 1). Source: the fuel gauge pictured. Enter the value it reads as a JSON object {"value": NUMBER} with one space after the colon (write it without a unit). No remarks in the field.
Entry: {"value": 0.5}
